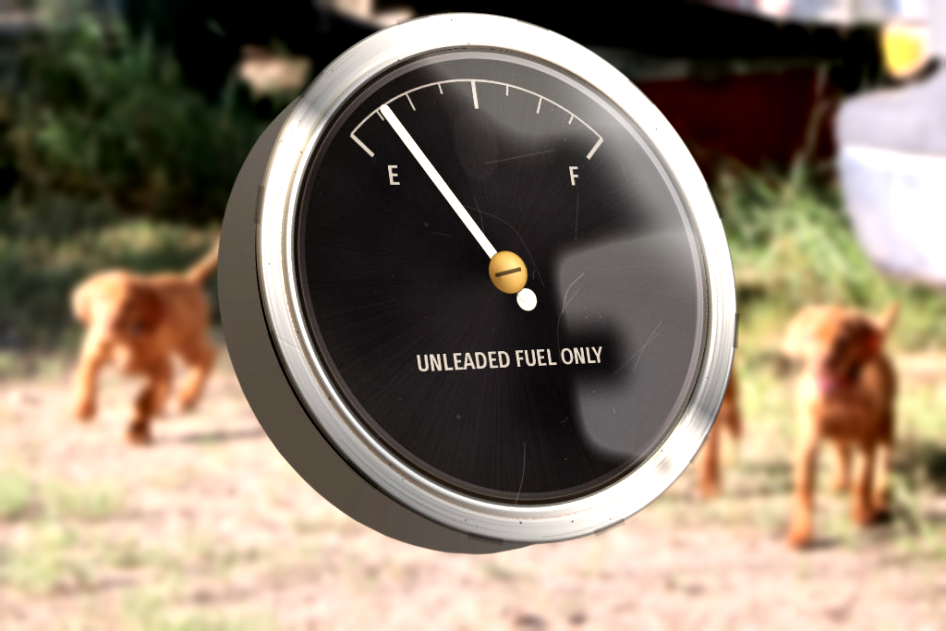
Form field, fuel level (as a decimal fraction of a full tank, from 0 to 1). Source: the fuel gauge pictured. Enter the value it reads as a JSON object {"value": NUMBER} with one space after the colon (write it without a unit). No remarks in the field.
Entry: {"value": 0.125}
